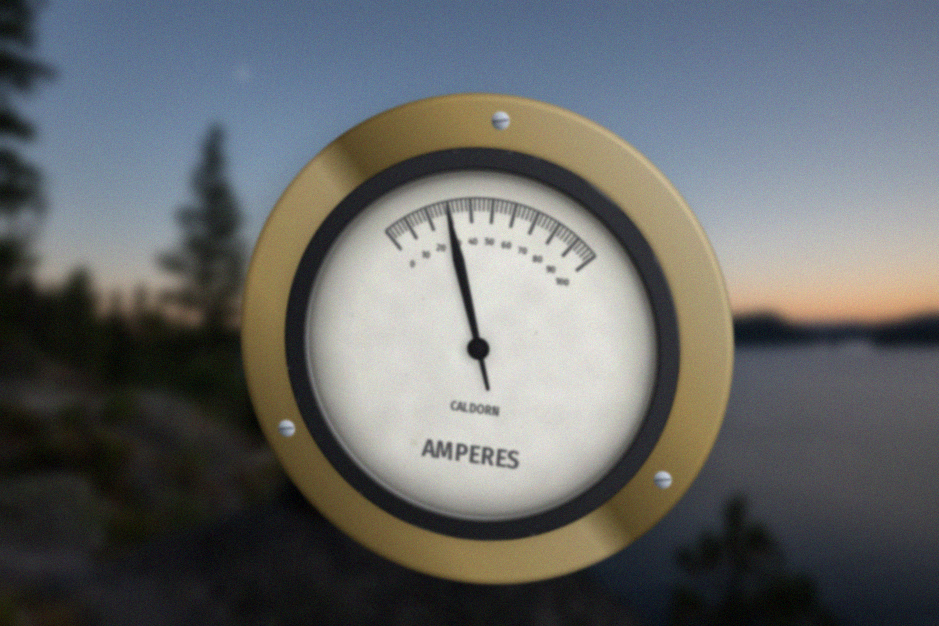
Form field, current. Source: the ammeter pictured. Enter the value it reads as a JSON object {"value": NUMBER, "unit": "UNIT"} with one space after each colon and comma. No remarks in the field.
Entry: {"value": 30, "unit": "A"}
